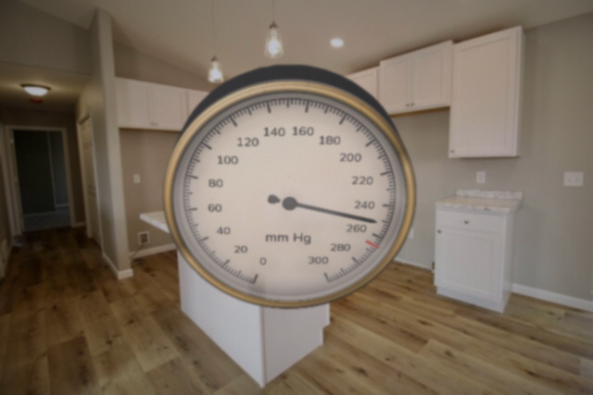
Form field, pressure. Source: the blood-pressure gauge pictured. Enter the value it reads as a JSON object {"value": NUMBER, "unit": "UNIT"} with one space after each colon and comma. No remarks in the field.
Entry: {"value": 250, "unit": "mmHg"}
